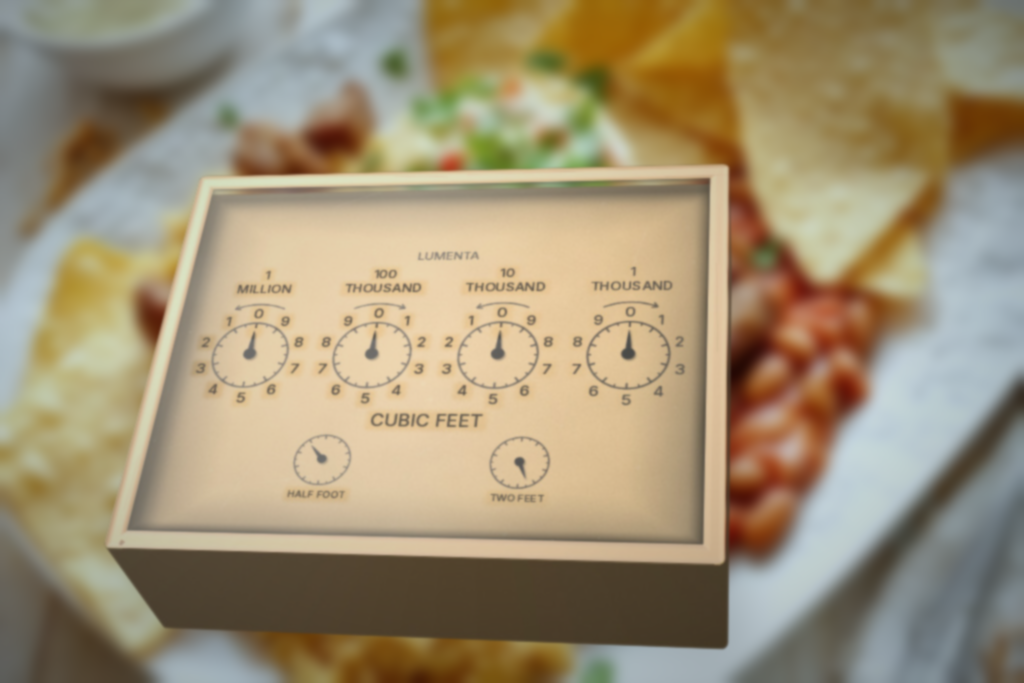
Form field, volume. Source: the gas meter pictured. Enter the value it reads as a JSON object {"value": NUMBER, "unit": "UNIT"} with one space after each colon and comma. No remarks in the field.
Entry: {"value": 0, "unit": "ft³"}
